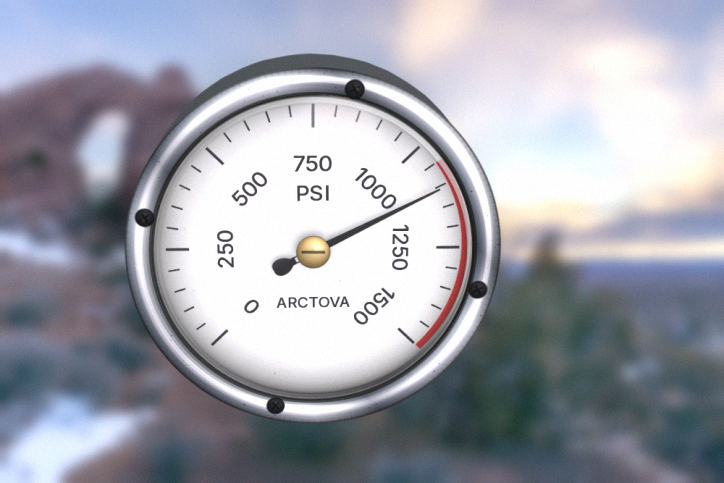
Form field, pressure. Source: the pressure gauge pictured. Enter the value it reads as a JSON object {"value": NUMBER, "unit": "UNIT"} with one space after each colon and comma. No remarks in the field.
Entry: {"value": 1100, "unit": "psi"}
